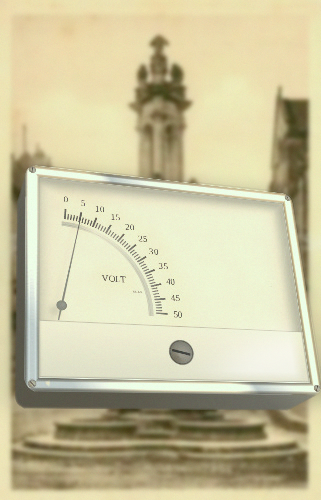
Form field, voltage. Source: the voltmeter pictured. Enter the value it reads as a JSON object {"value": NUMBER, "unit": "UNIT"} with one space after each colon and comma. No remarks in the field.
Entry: {"value": 5, "unit": "V"}
